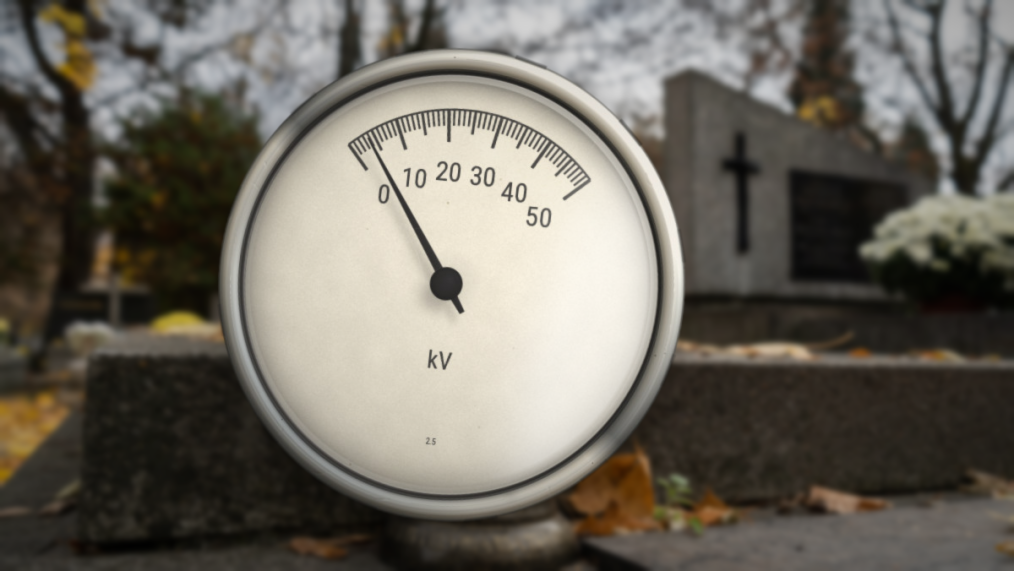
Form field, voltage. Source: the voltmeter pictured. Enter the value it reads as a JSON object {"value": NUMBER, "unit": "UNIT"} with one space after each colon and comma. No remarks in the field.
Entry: {"value": 4, "unit": "kV"}
